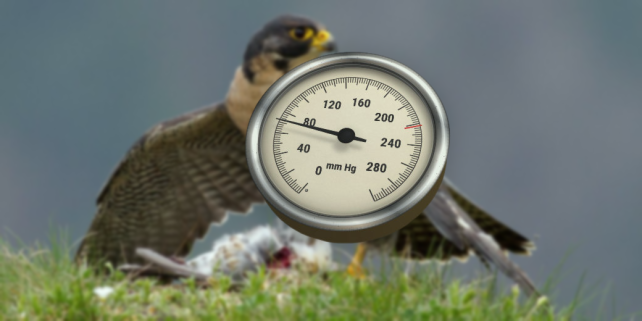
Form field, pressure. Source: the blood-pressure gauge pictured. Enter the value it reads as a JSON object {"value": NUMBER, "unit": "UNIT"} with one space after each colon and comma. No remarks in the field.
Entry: {"value": 70, "unit": "mmHg"}
